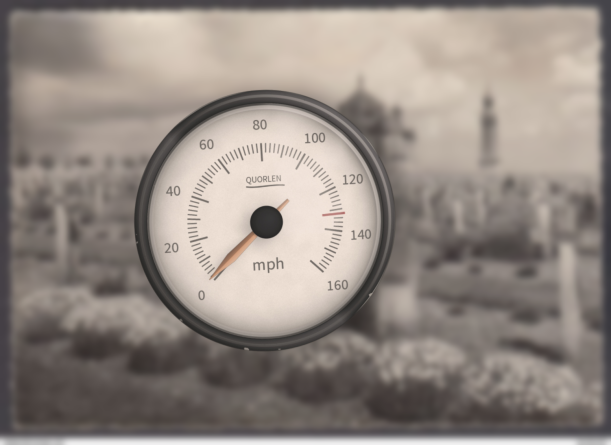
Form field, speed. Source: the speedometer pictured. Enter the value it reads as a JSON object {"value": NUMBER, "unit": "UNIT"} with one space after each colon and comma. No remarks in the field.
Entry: {"value": 2, "unit": "mph"}
